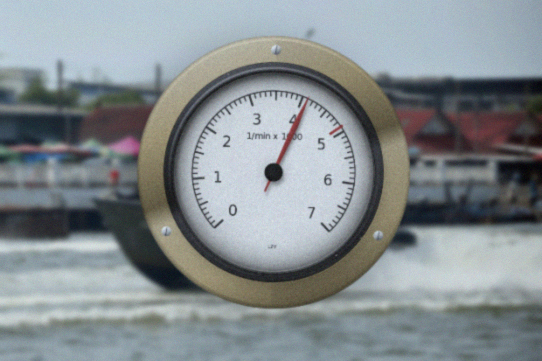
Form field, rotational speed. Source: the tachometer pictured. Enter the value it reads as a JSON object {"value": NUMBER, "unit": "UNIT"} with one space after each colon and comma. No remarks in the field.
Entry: {"value": 4100, "unit": "rpm"}
